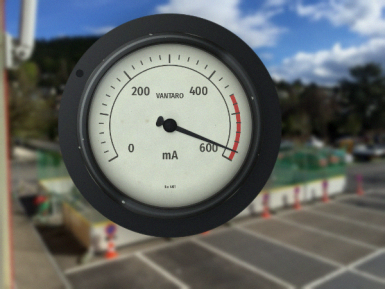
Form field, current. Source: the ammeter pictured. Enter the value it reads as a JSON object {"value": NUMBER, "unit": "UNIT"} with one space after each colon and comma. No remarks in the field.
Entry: {"value": 580, "unit": "mA"}
